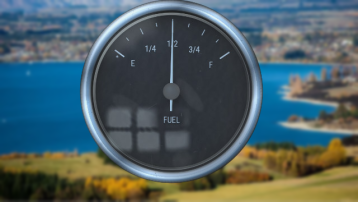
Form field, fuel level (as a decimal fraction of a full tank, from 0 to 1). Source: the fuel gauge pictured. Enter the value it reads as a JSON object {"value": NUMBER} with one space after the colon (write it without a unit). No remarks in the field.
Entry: {"value": 0.5}
